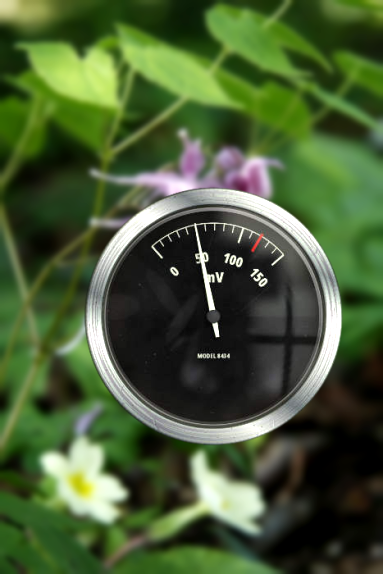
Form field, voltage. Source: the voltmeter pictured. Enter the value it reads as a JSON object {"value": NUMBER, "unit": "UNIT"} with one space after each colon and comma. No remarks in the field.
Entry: {"value": 50, "unit": "mV"}
